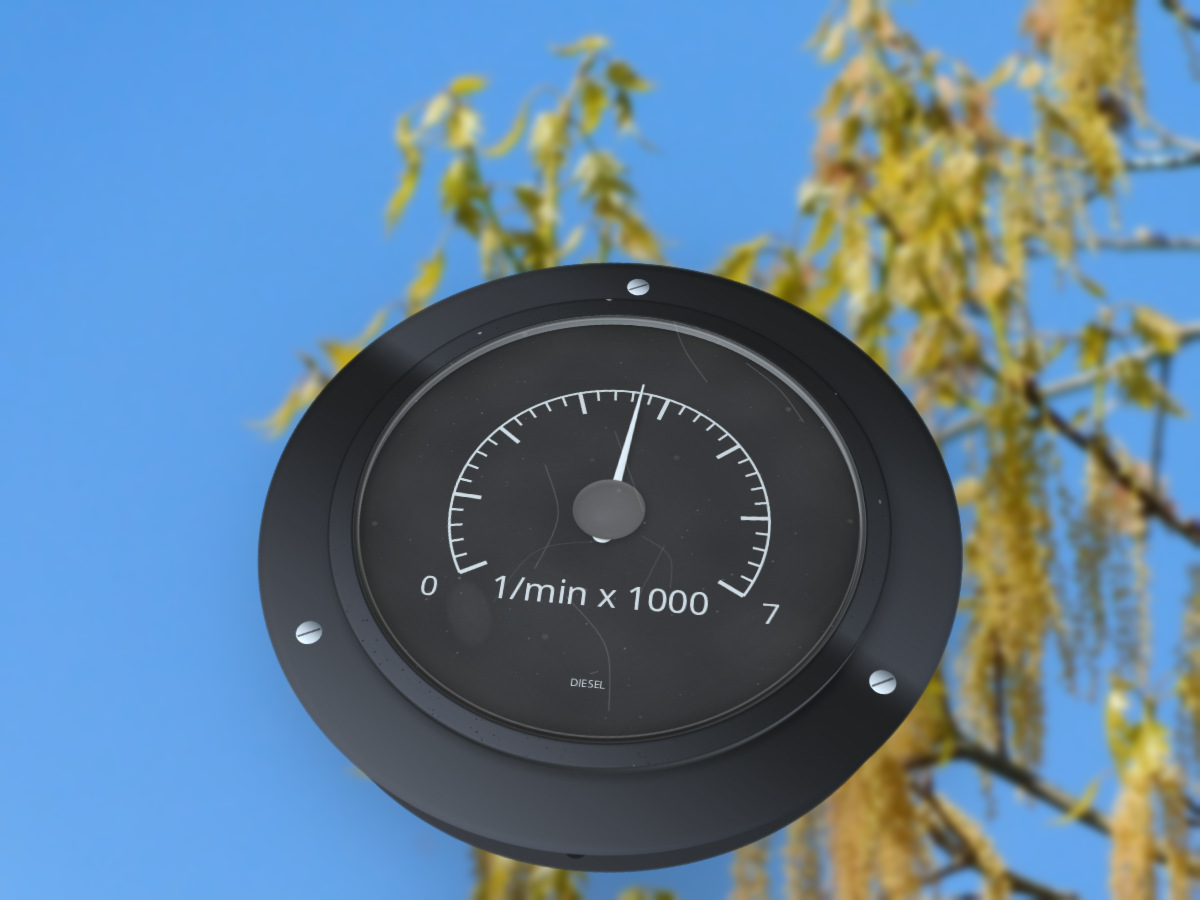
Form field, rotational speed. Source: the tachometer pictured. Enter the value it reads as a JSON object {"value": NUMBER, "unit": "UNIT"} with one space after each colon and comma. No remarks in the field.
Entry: {"value": 3700, "unit": "rpm"}
